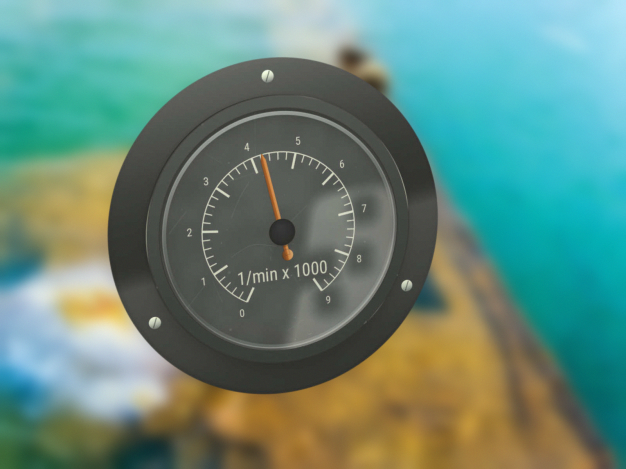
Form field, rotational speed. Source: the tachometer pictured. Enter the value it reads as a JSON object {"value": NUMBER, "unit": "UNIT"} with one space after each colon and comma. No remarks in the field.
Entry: {"value": 4200, "unit": "rpm"}
